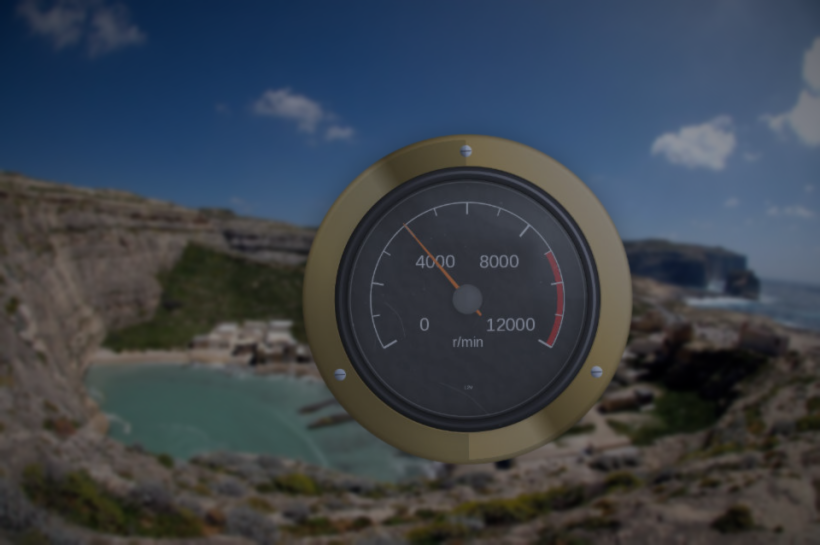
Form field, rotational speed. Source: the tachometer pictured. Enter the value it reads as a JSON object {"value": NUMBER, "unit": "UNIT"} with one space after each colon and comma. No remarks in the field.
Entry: {"value": 4000, "unit": "rpm"}
